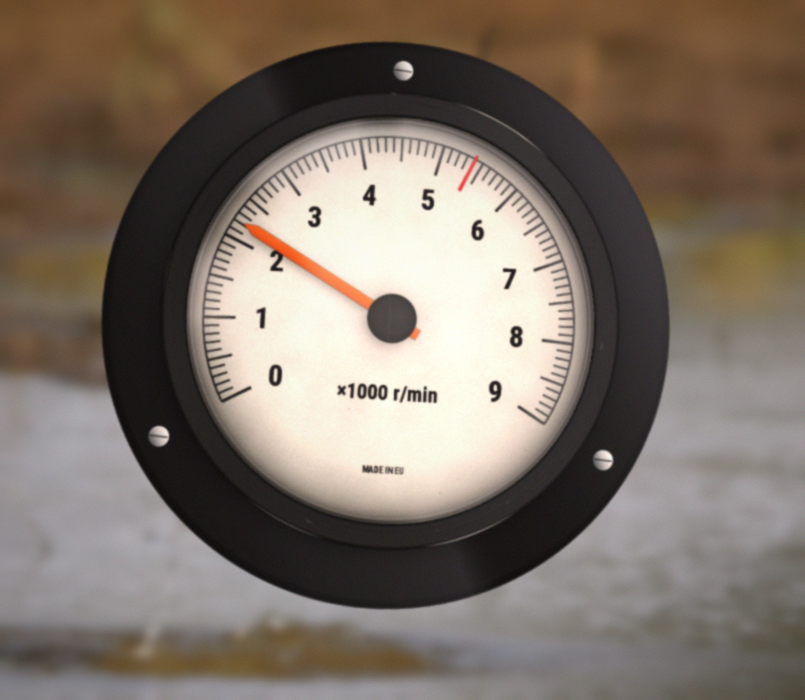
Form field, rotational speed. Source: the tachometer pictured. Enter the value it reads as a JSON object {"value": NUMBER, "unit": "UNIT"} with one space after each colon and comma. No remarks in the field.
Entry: {"value": 2200, "unit": "rpm"}
